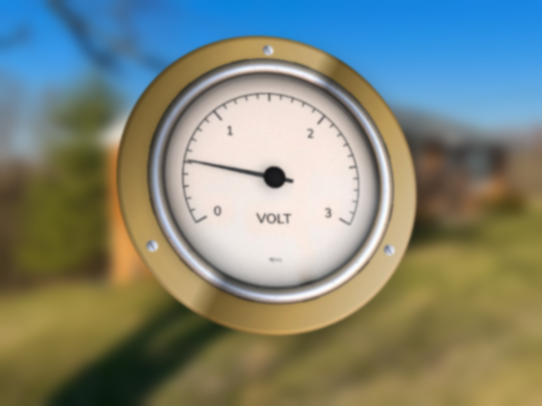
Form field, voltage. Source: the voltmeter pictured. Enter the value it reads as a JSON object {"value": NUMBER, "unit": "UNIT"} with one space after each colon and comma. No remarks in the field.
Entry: {"value": 0.5, "unit": "V"}
